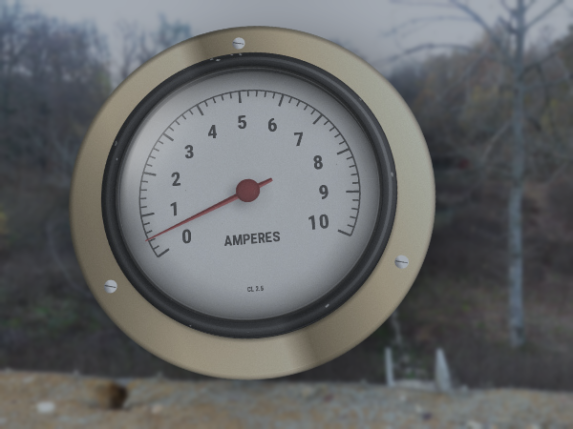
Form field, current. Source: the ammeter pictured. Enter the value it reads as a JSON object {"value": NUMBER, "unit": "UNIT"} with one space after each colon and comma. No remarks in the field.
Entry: {"value": 0.4, "unit": "A"}
